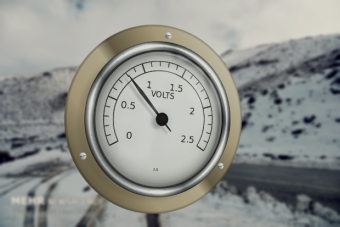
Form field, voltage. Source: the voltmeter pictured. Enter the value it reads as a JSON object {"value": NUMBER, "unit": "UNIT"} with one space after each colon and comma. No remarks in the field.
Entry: {"value": 0.8, "unit": "V"}
